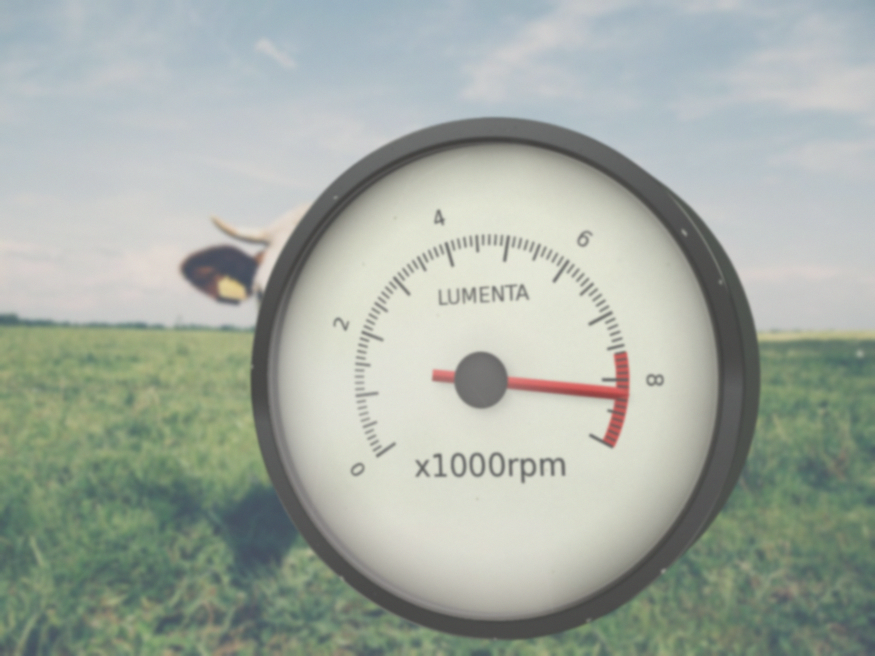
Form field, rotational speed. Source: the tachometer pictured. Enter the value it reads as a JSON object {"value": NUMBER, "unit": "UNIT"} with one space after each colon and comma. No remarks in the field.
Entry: {"value": 8200, "unit": "rpm"}
